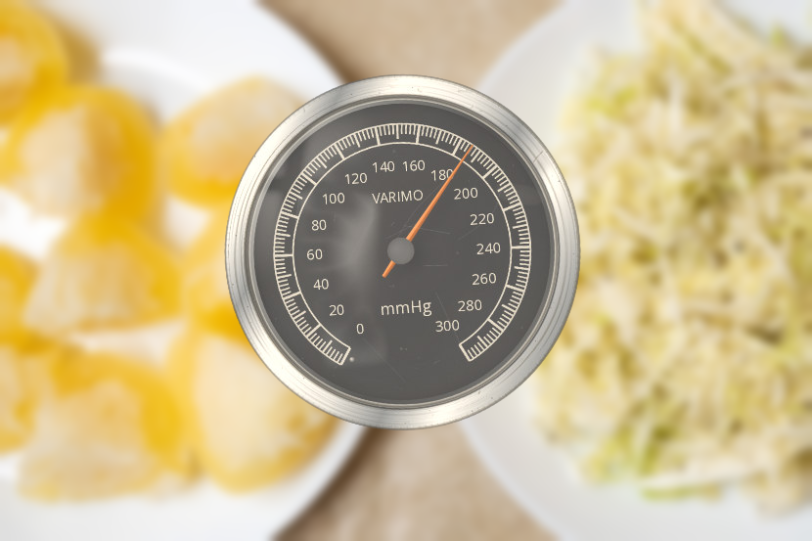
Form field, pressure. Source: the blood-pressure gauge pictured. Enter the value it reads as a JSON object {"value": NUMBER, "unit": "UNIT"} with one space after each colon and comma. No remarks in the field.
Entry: {"value": 186, "unit": "mmHg"}
